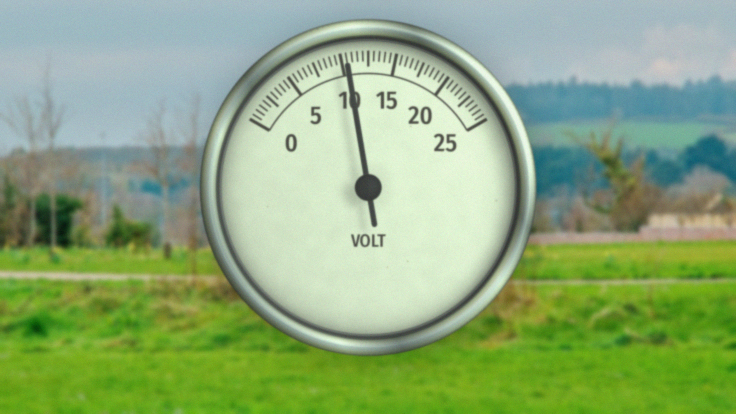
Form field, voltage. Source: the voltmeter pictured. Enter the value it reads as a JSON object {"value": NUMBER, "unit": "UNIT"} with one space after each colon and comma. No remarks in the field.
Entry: {"value": 10.5, "unit": "V"}
